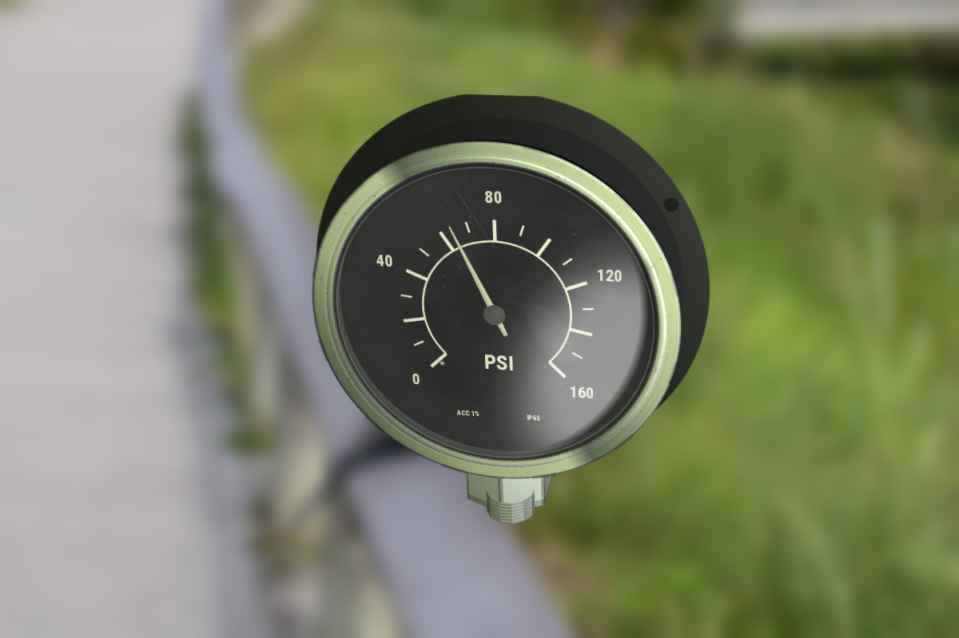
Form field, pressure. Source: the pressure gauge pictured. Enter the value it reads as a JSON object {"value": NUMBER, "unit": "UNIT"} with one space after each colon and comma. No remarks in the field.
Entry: {"value": 65, "unit": "psi"}
